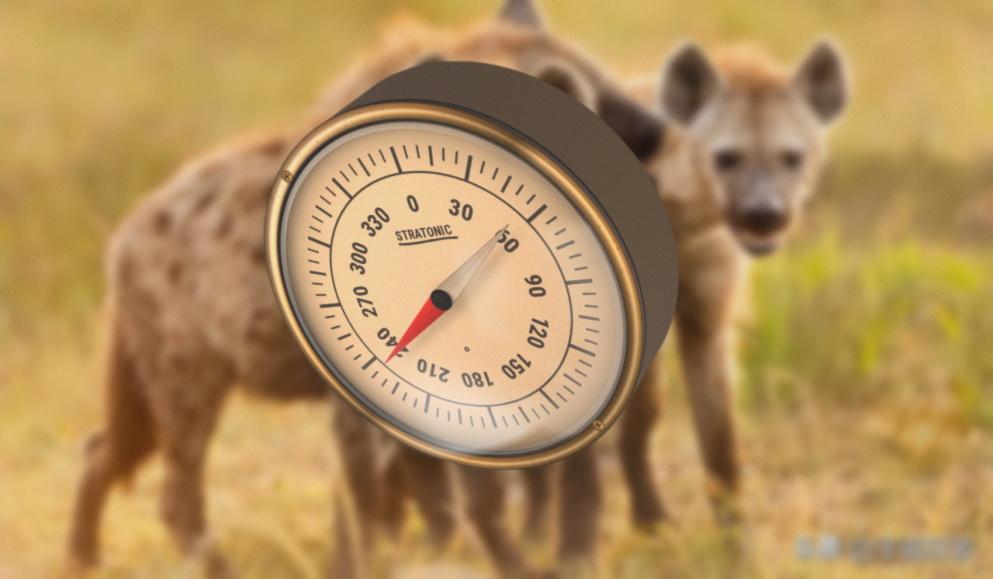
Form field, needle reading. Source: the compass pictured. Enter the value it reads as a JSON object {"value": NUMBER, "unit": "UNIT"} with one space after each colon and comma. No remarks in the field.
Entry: {"value": 235, "unit": "°"}
